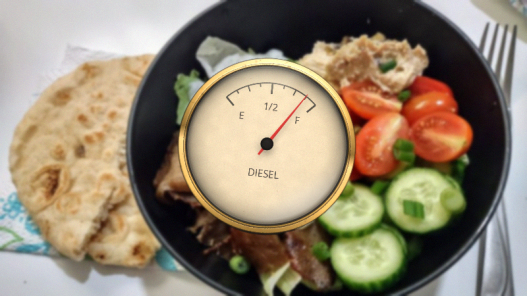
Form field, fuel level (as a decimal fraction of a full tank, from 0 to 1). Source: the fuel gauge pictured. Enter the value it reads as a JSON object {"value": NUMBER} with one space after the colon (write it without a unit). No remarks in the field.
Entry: {"value": 0.875}
